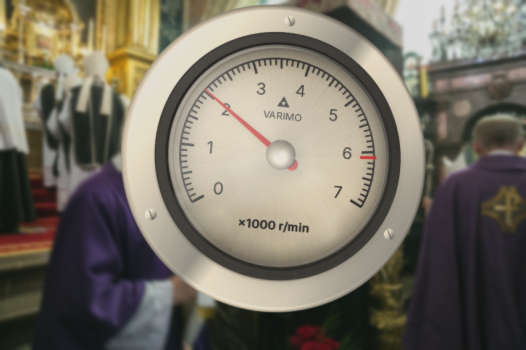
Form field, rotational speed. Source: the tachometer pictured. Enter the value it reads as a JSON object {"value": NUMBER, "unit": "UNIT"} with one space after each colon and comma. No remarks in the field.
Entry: {"value": 2000, "unit": "rpm"}
